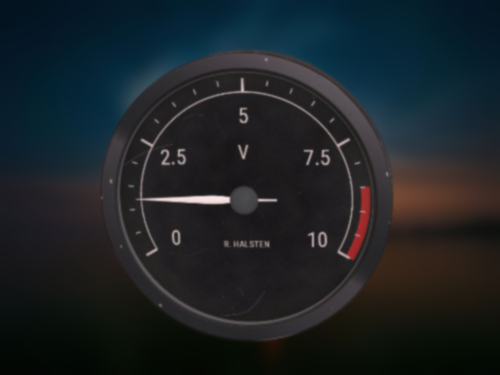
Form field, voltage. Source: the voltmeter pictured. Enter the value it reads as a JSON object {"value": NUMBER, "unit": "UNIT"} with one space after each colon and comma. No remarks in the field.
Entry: {"value": 1.25, "unit": "V"}
